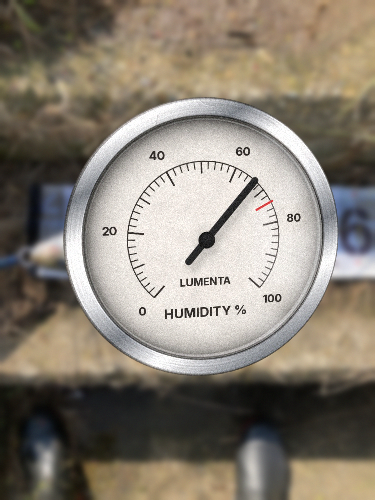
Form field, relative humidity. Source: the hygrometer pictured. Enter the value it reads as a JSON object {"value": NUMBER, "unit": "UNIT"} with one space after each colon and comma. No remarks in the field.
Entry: {"value": 66, "unit": "%"}
